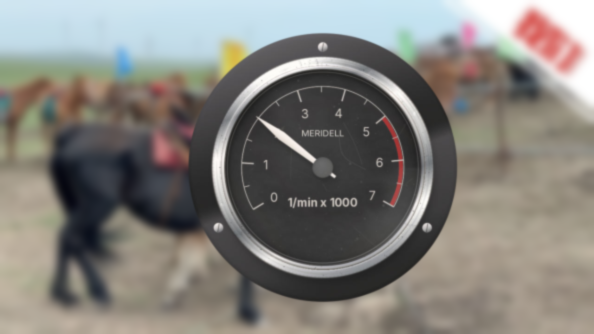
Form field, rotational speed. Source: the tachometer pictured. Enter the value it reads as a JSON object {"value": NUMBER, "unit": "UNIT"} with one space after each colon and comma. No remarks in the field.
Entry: {"value": 2000, "unit": "rpm"}
